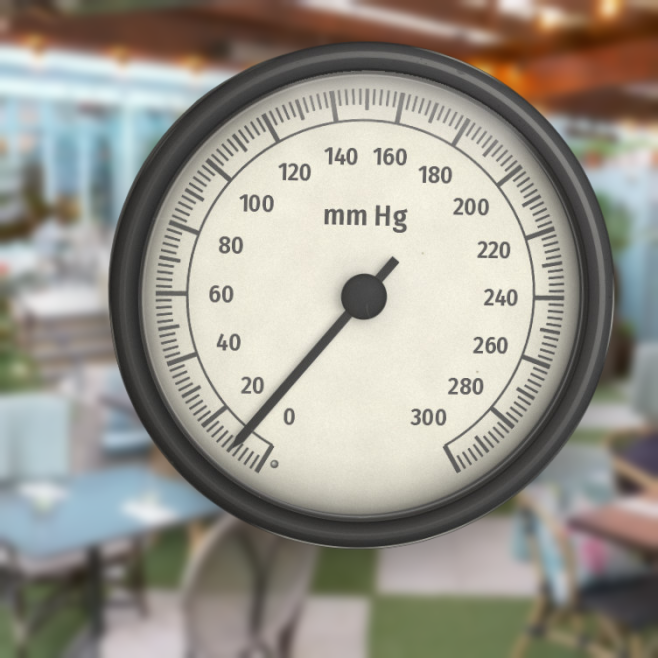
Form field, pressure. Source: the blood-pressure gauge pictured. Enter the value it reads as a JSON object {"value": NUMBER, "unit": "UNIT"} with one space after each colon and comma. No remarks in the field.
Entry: {"value": 10, "unit": "mmHg"}
